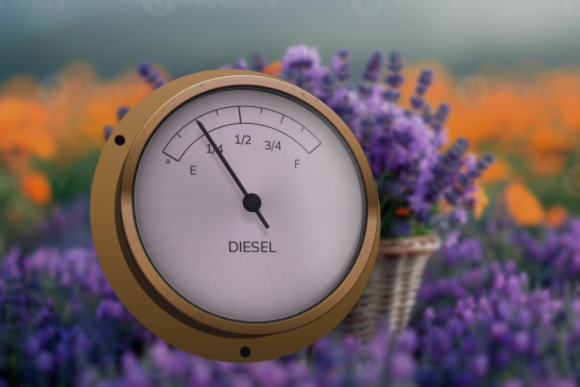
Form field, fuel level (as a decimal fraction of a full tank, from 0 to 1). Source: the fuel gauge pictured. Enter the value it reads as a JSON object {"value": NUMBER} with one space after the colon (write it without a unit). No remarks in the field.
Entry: {"value": 0.25}
